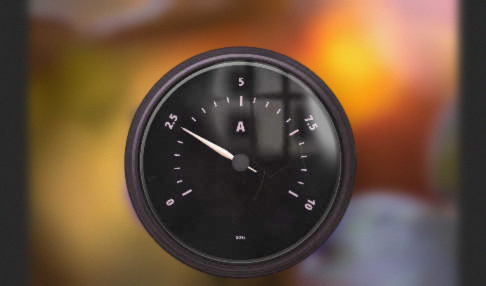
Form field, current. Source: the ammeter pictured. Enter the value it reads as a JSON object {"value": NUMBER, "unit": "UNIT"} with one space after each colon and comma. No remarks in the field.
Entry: {"value": 2.5, "unit": "A"}
